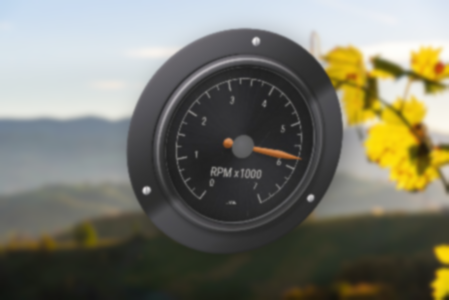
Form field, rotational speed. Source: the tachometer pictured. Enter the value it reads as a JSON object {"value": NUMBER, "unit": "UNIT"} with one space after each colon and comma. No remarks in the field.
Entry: {"value": 5750, "unit": "rpm"}
